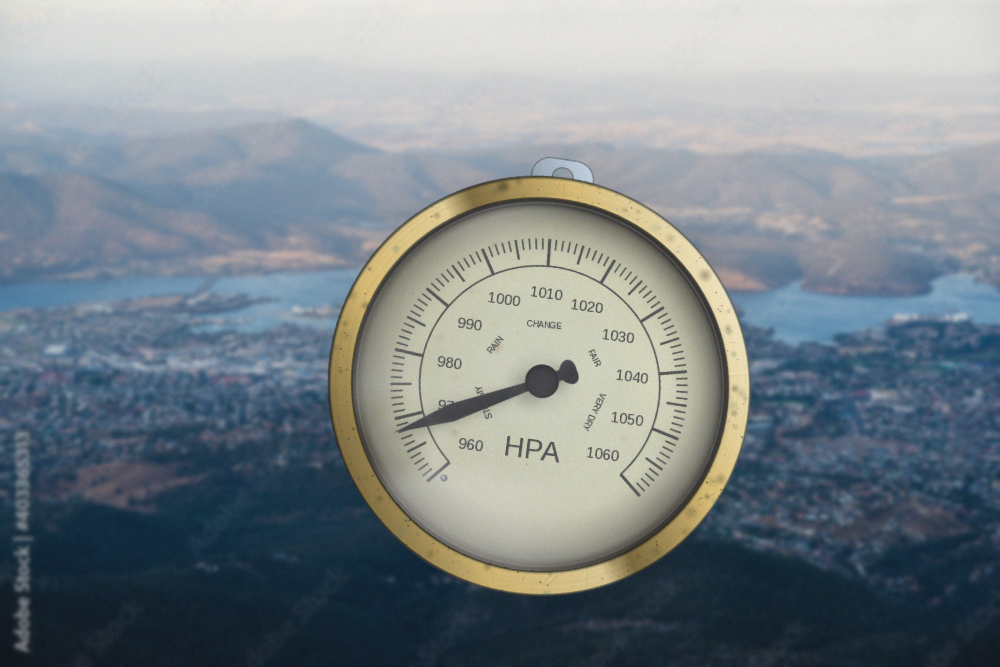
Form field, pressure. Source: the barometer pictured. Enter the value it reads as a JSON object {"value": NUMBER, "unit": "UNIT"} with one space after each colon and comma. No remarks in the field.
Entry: {"value": 968, "unit": "hPa"}
